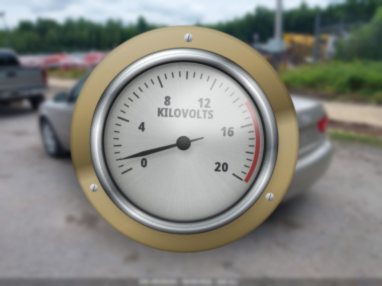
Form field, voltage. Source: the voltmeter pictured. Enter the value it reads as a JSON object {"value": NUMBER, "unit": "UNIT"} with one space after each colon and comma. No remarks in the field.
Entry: {"value": 1, "unit": "kV"}
